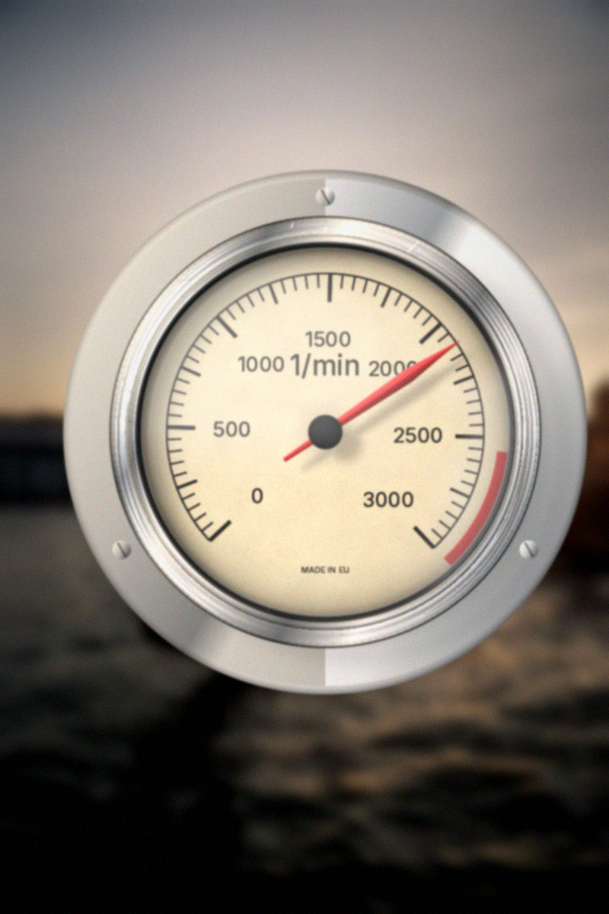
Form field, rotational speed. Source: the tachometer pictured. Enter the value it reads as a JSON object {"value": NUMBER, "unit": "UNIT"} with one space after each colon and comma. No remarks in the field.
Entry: {"value": 2100, "unit": "rpm"}
